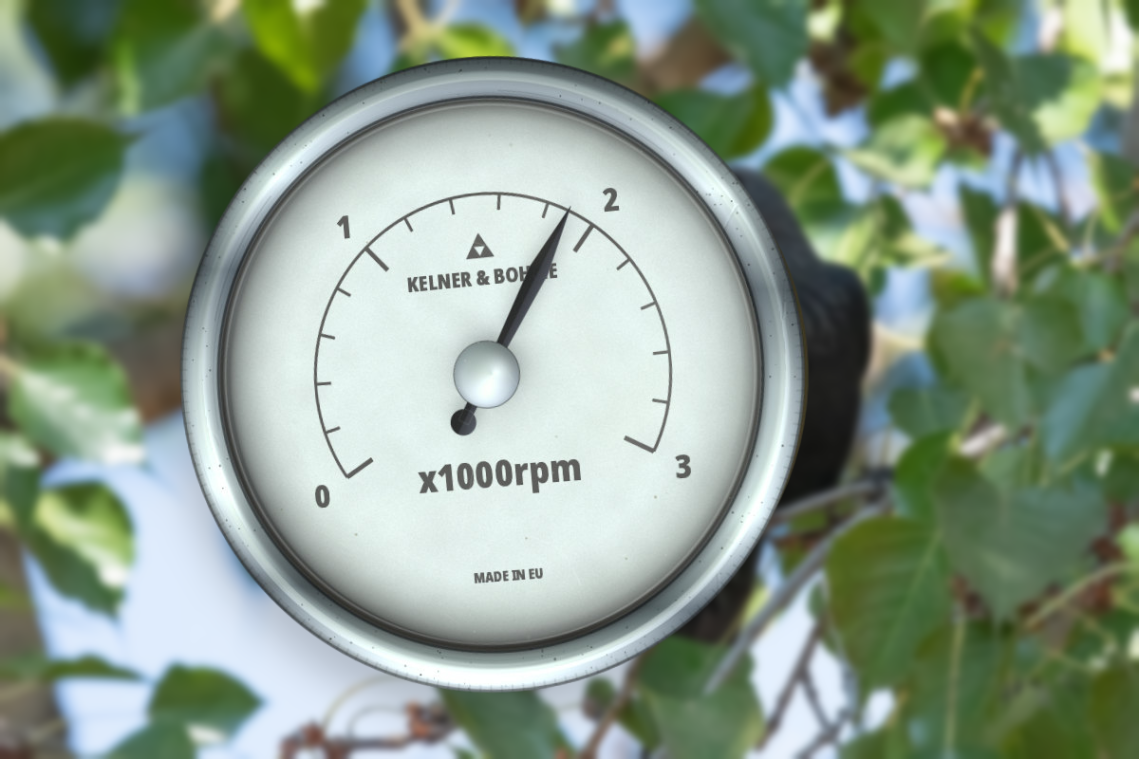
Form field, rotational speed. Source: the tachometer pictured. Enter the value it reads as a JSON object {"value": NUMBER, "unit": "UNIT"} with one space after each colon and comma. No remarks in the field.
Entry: {"value": 1900, "unit": "rpm"}
